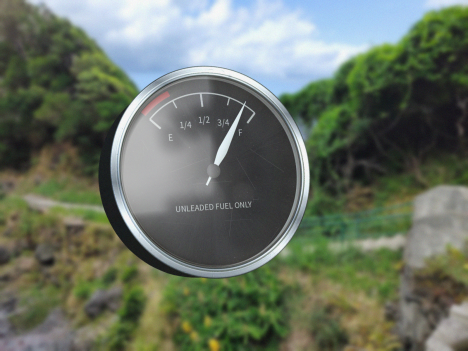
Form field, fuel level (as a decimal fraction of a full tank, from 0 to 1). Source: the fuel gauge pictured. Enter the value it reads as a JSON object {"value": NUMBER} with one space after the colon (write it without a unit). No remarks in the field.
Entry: {"value": 0.875}
